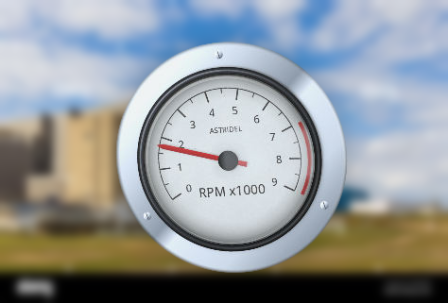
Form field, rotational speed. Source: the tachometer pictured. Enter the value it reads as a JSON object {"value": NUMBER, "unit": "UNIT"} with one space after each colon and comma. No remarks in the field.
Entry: {"value": 1750, "unit": "rpm"}
